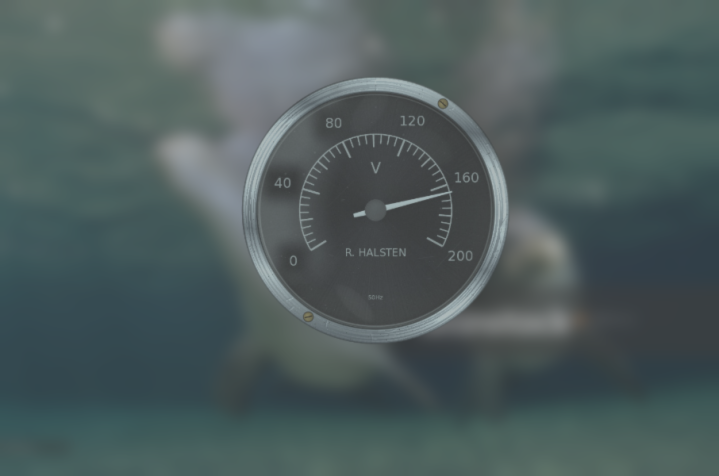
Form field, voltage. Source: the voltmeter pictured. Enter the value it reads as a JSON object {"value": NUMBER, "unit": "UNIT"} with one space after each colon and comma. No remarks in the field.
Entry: {"value": 165, "unit": "V"}
